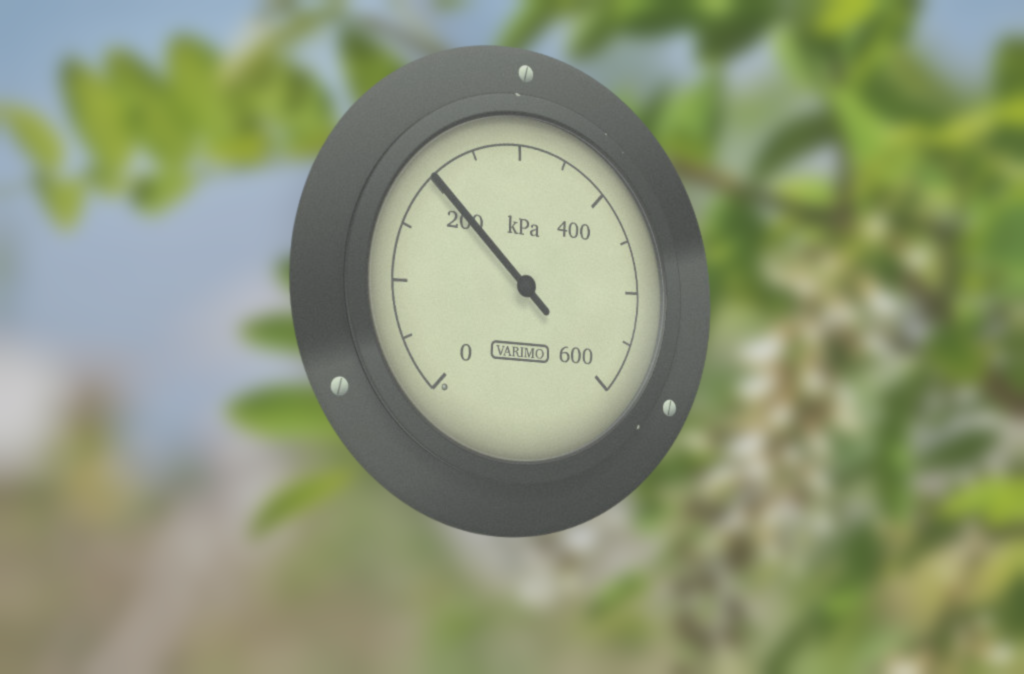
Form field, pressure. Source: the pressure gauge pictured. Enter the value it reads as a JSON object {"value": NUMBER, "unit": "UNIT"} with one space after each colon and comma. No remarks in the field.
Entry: {"value": 200, "unit": "kPa"}
